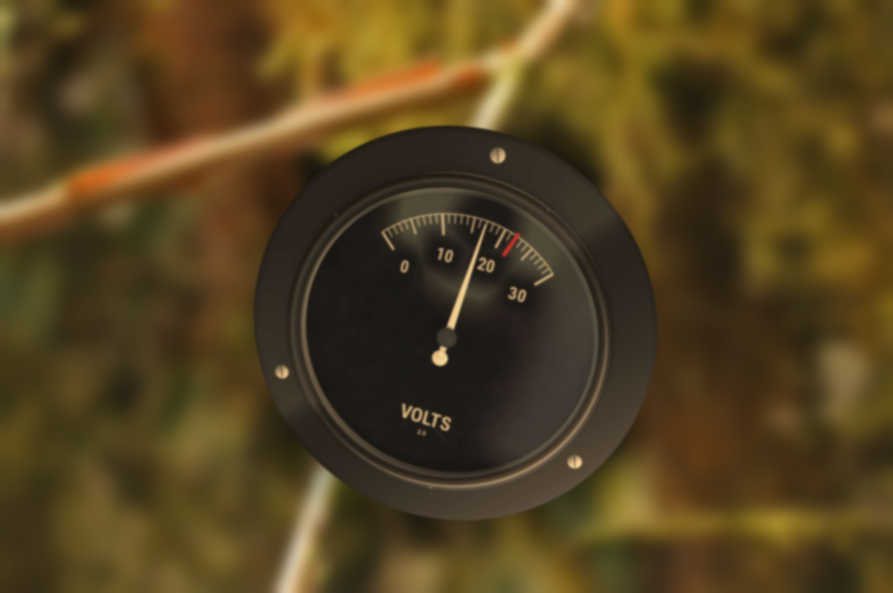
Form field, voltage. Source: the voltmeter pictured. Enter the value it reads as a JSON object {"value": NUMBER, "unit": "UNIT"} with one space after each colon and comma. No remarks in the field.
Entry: {"value": 17, "unit": "V"}
